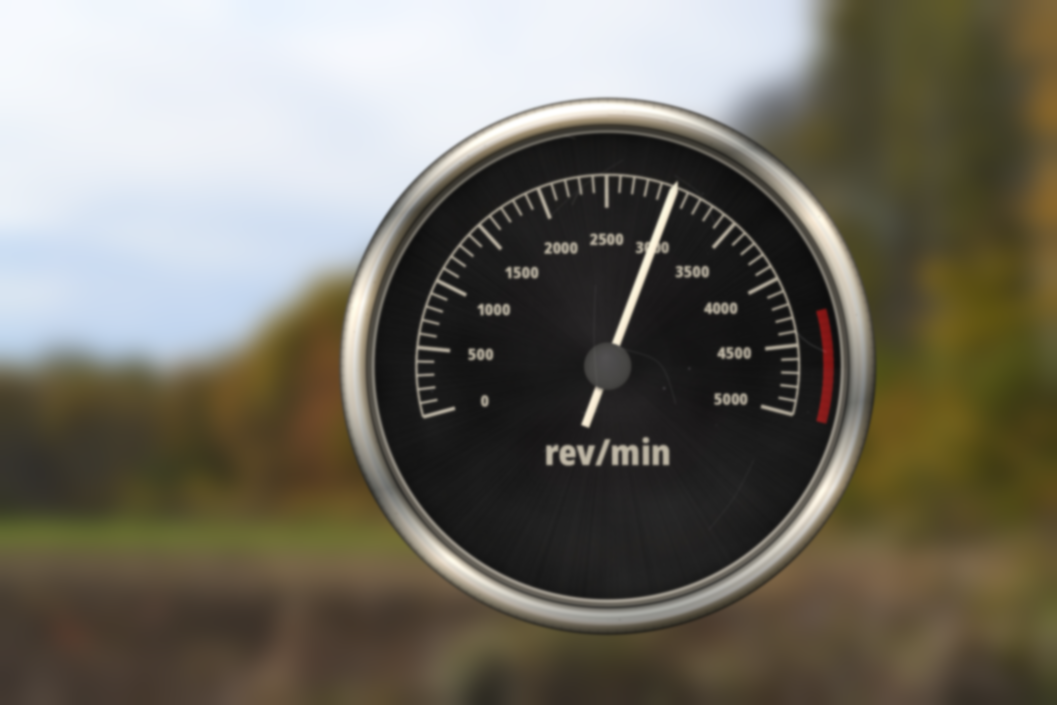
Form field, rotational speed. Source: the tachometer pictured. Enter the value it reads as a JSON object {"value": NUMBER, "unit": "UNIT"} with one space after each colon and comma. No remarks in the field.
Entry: {"value": 3000, "unit": "rpm"}
